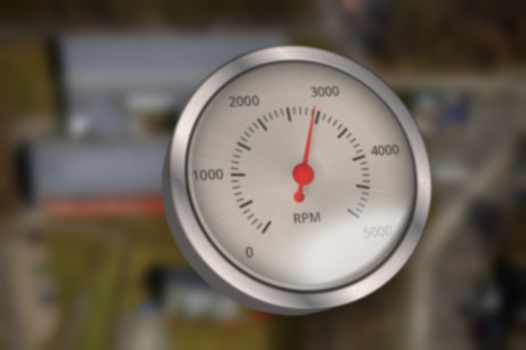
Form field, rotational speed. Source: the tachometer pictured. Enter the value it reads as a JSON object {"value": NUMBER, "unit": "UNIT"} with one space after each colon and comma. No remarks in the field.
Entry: {"value": 2900, "unit": "rpm"}
